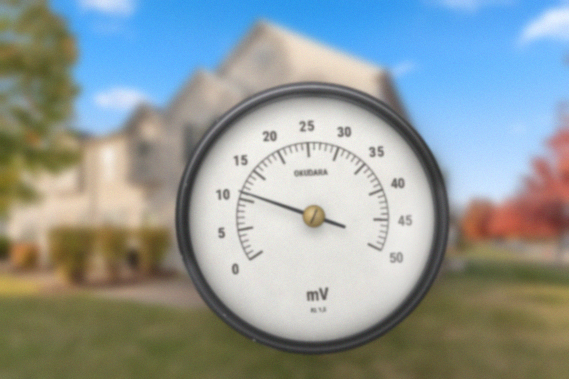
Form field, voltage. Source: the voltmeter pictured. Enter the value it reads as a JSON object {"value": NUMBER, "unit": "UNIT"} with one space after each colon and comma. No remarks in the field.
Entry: {"value": 11, "unit": "mV"}
